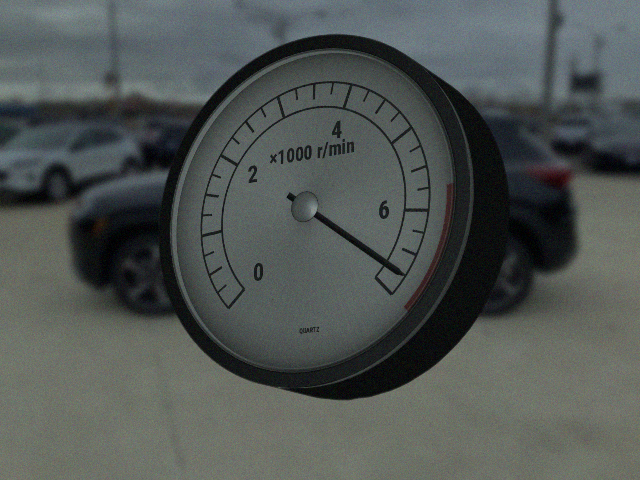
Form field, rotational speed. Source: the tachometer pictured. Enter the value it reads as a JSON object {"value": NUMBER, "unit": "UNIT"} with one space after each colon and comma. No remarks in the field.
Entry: {"value": 6750, "unit": "rpm"}
